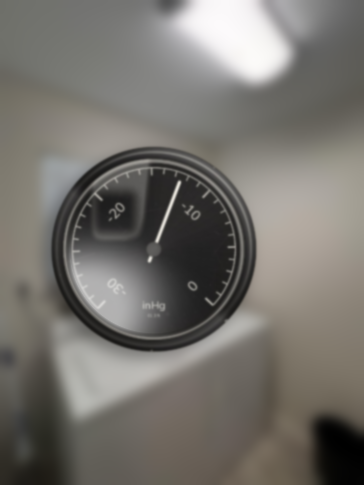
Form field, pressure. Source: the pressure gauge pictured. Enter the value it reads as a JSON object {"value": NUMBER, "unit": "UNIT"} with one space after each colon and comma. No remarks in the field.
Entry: {"value": -12.5, "unit": "inHg"}
